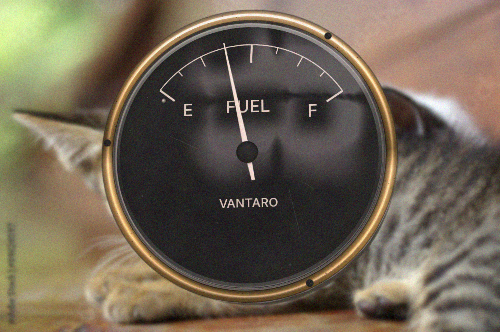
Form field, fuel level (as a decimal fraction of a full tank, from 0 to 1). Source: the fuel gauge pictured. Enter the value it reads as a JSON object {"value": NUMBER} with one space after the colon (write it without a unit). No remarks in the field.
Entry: {"value": 0.375}
